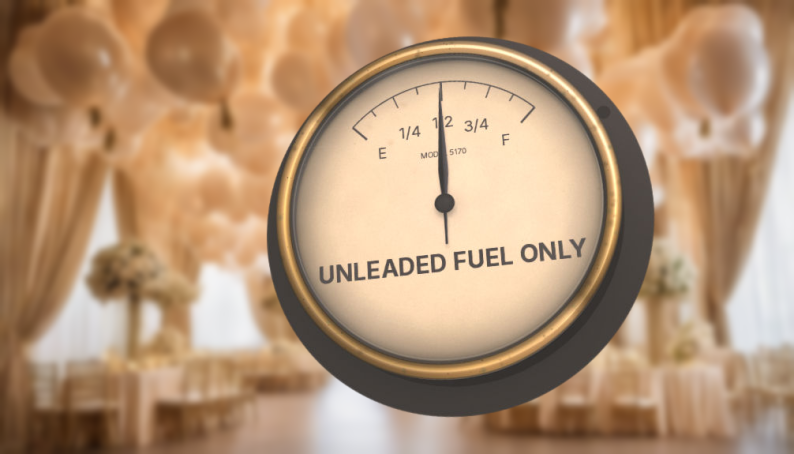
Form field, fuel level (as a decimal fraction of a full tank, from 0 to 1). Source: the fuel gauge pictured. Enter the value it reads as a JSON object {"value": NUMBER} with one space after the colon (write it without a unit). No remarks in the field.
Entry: {"value": 0.5}
